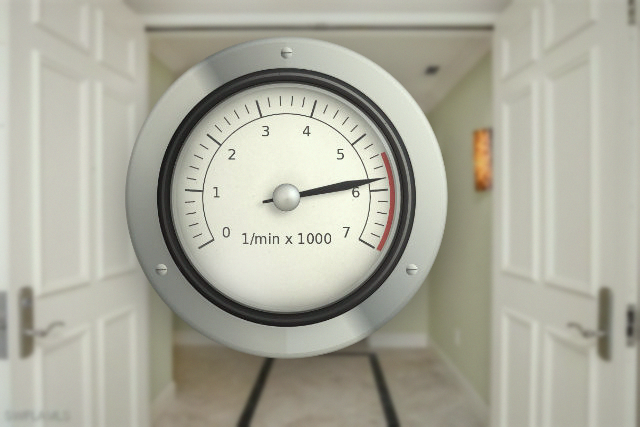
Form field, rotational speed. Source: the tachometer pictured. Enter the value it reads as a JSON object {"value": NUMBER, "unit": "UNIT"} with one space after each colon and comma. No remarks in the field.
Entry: {"value": 5800, "unit": "rpm"}
